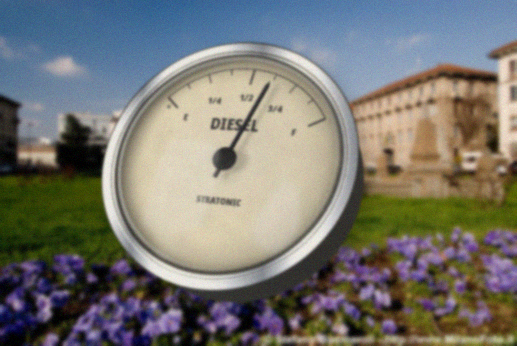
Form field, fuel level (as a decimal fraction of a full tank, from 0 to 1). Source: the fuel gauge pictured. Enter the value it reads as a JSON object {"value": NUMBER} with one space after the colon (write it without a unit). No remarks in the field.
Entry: {"value": 0.625}
